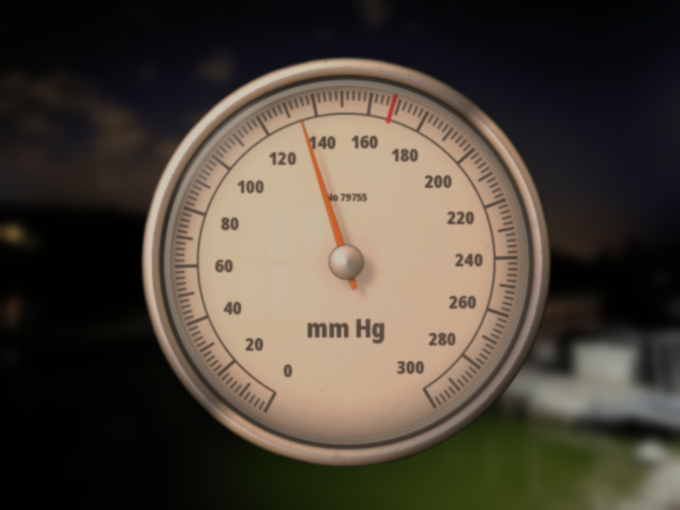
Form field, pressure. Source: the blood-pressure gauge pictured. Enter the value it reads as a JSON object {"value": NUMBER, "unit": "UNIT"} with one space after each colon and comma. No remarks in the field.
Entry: {"value": 134, "unit": "mmHg"}
